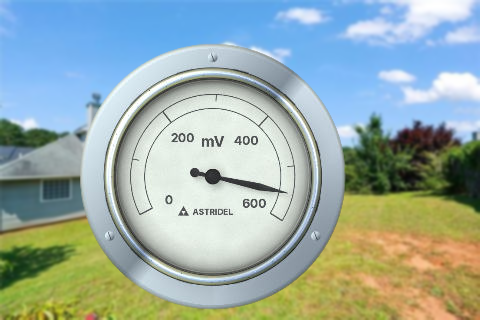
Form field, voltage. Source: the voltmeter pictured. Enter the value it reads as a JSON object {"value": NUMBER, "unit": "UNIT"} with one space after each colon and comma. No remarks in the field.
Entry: {"value": 550, "unit": "mV"}
